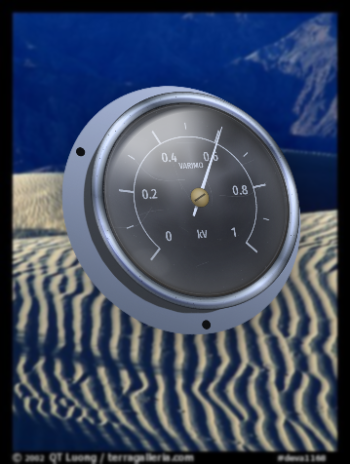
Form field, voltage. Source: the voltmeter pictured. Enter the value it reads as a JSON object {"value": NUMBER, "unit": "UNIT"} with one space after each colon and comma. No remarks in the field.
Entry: {"value": 0.6, "unit": "kV"}
